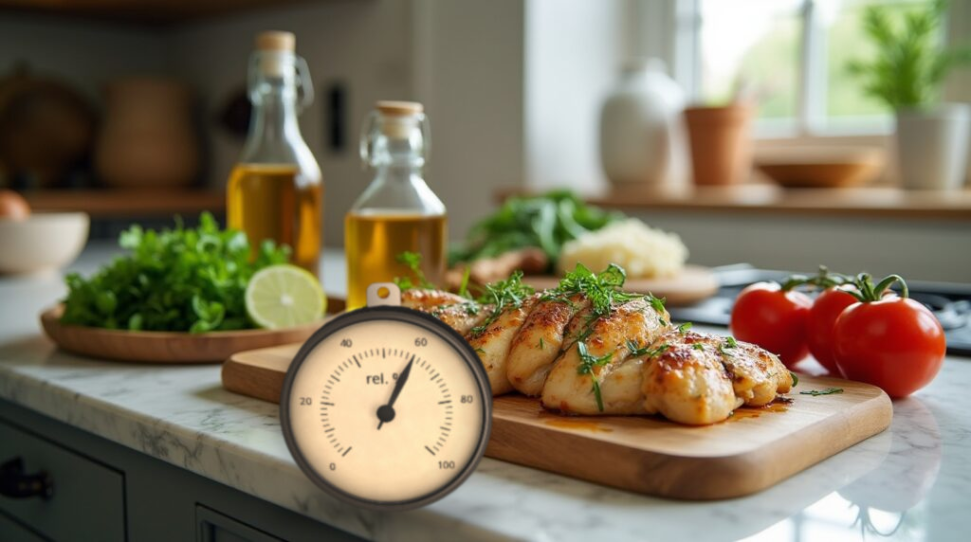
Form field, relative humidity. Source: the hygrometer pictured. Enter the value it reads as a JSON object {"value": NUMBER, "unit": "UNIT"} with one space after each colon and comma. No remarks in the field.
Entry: {"value": 60, "unit": "%"}
